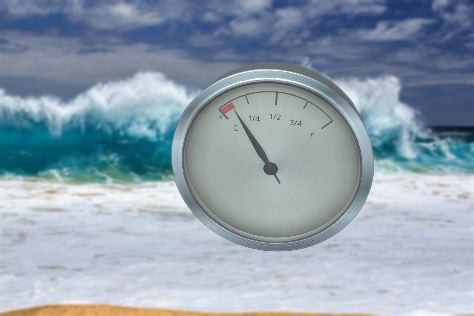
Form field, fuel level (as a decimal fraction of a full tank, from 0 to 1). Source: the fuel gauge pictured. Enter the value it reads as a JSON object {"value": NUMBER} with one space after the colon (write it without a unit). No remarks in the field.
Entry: {"value": 0.125}
